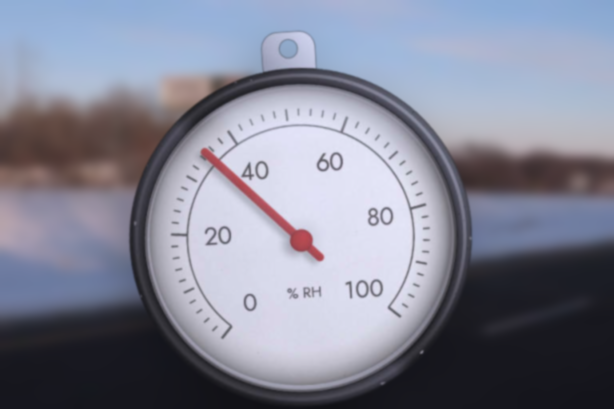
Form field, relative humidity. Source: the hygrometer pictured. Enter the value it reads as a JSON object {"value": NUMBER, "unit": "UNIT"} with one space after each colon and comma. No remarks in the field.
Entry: {"value": 35, "unit": "%"}
